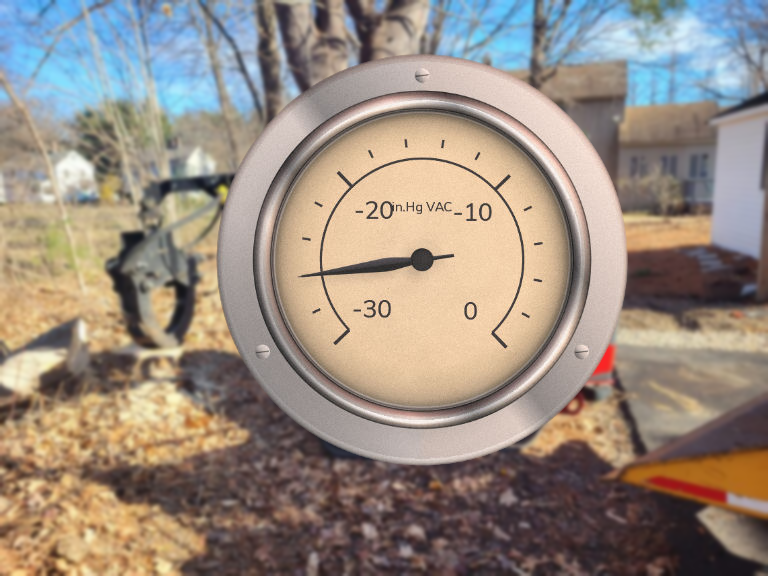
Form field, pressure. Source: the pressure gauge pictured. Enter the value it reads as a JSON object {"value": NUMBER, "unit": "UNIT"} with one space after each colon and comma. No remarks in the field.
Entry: {"value": -26, "unit": "inHg"}
